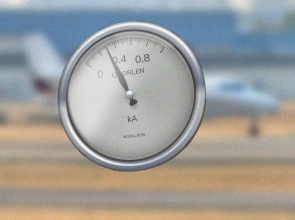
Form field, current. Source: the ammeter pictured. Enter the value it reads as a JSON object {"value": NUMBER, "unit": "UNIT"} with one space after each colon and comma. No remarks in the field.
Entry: {"value": 0.3, "unit": "kA"}
